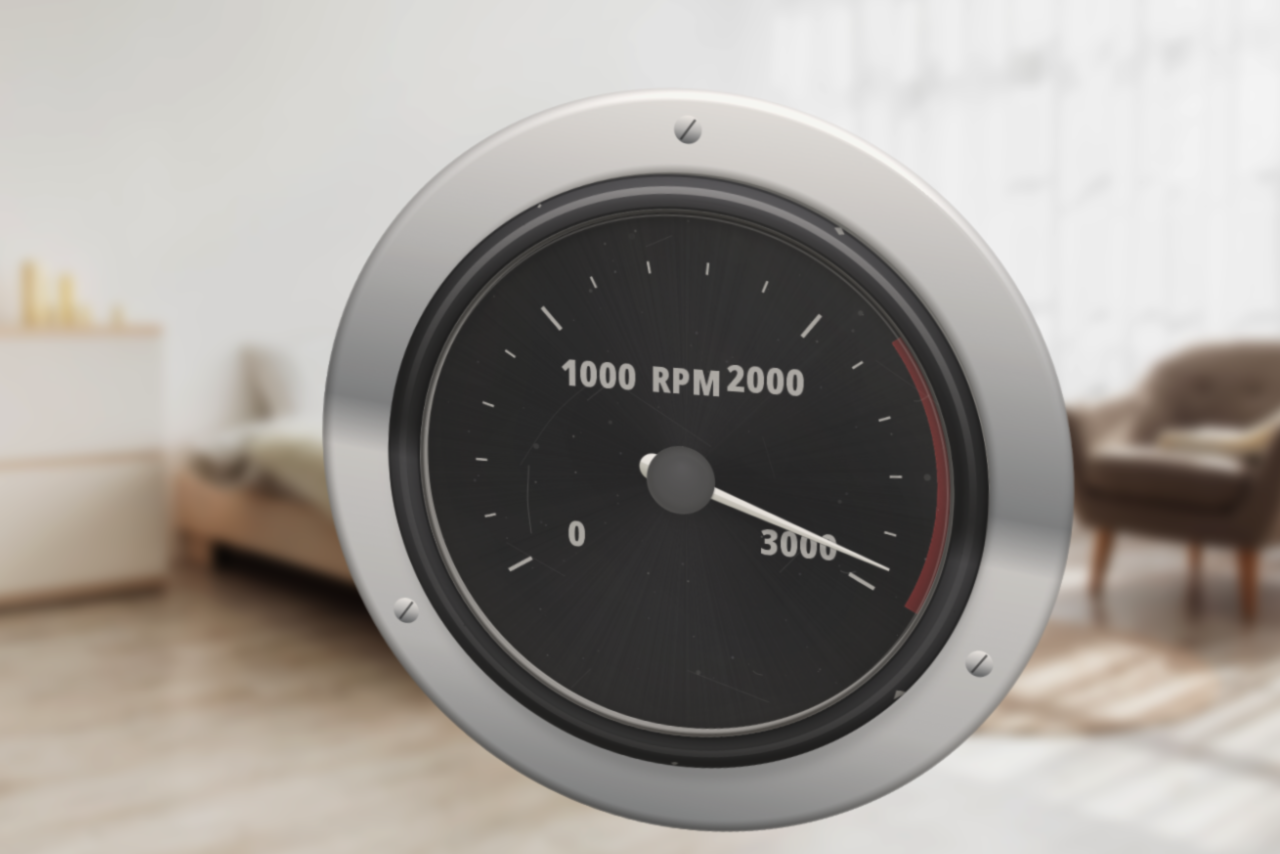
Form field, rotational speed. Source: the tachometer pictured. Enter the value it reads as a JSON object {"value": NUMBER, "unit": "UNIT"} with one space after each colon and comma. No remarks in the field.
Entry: {"value": 2900, "unit": "rpm"}
